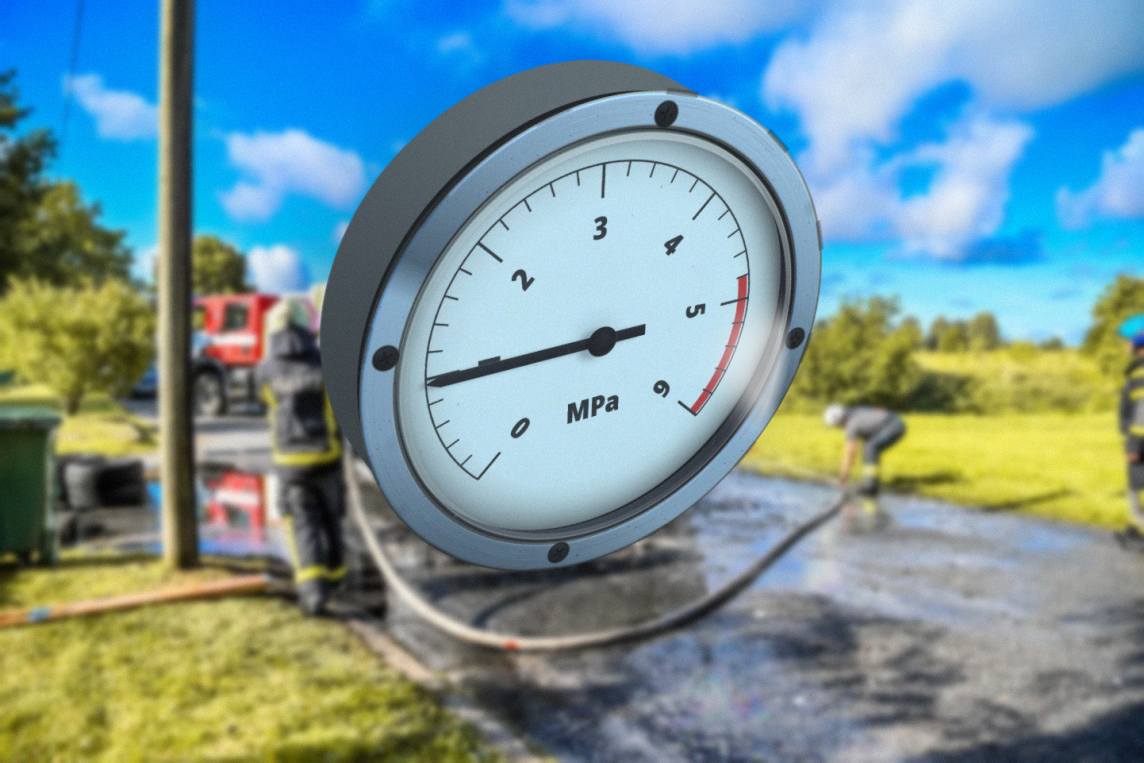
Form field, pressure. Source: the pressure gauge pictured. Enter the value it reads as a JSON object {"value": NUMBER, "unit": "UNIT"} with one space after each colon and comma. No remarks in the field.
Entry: {"value": 1, "unit": "MPa"}
